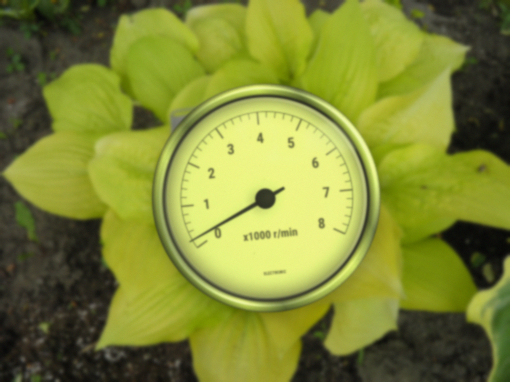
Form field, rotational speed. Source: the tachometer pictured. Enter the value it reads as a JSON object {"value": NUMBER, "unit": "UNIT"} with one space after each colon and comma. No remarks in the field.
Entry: {"value": 200, "unit": "rpm"}
